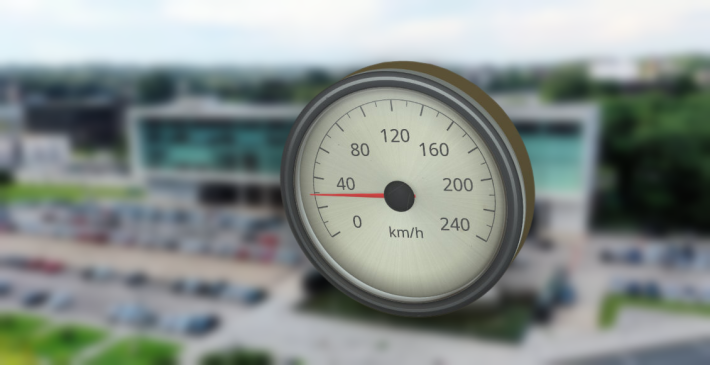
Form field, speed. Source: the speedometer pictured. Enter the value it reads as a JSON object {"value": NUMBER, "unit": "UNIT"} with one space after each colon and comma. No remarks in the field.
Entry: {"value": 30, "unit": "km/h"}
